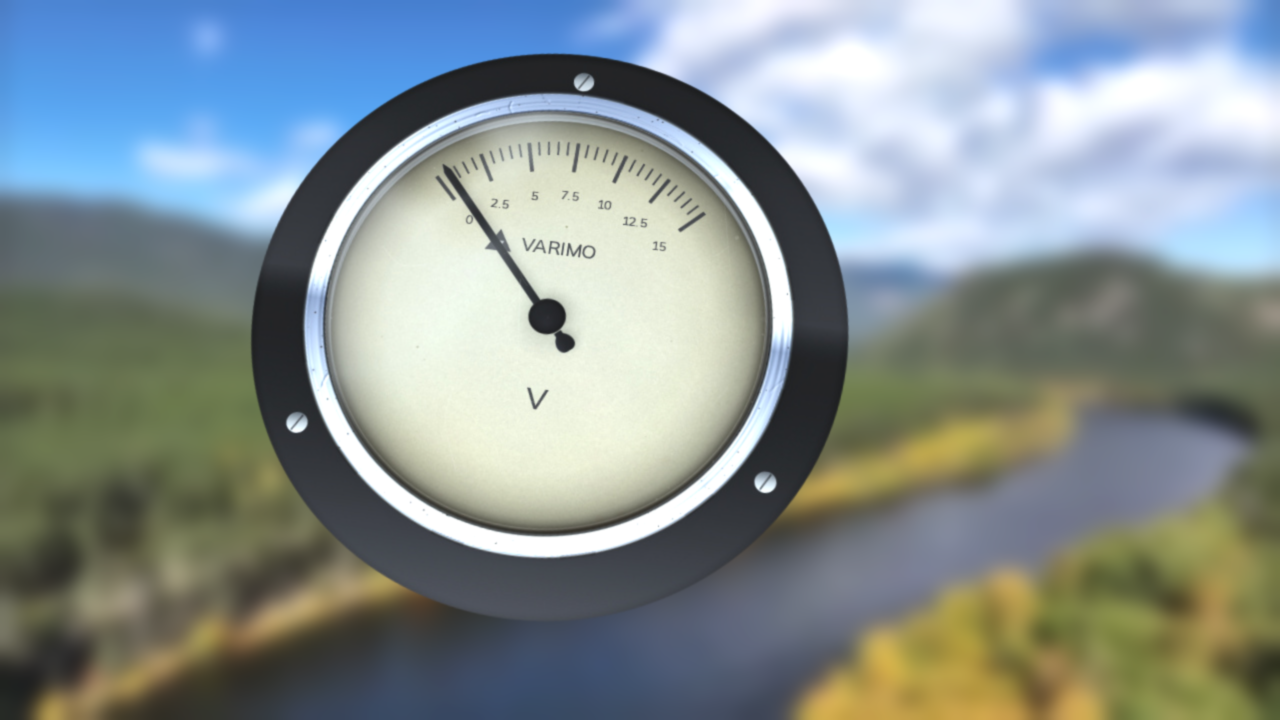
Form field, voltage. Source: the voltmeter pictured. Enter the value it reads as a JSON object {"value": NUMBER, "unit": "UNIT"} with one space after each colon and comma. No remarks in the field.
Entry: {"value": 0.5, "unit": "V"}
